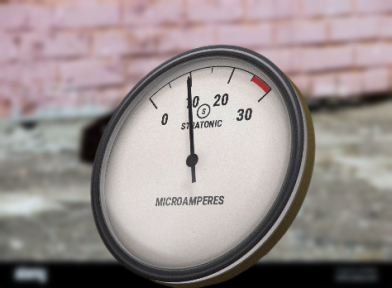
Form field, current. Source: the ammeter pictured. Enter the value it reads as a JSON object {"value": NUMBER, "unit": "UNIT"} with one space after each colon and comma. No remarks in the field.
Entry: {"value": 10, "unit": "µA"}
